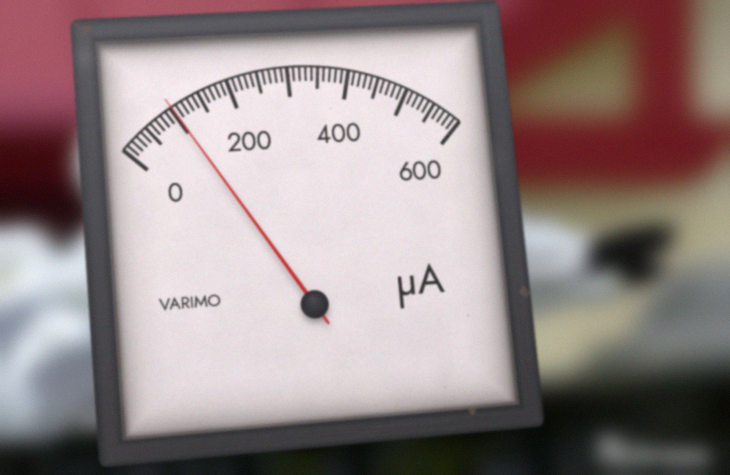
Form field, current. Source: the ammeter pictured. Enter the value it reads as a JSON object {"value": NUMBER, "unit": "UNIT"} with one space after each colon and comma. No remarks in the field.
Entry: {"value": 100, "unit": "µA"}
